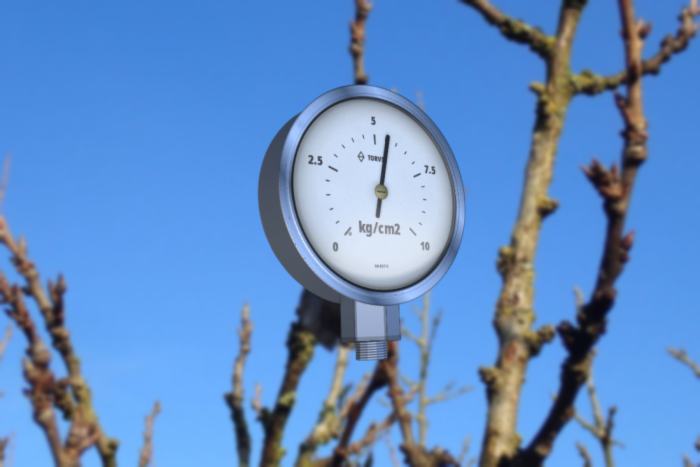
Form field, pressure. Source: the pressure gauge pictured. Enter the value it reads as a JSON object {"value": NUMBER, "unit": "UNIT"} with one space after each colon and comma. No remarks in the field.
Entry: {"value": 5.5, "unit": "kg/cm²"}
